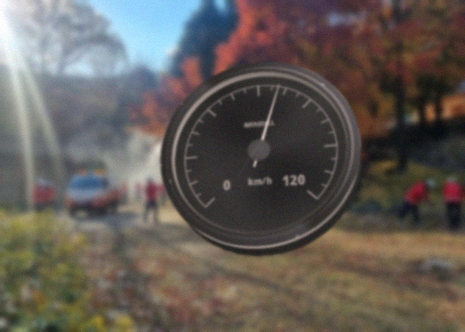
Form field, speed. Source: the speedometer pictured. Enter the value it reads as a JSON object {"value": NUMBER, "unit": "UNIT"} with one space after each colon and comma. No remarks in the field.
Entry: {"value": 67.5, "unit": "km/h"}
